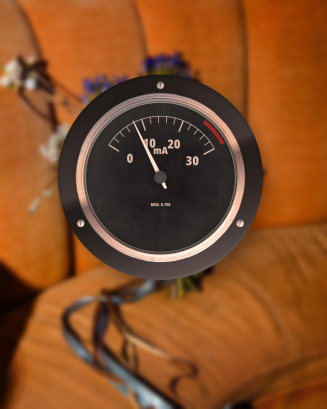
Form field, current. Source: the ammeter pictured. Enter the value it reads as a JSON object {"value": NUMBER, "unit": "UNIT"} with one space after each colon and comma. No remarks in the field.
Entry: {"value": 8, "unit": "mA"}
